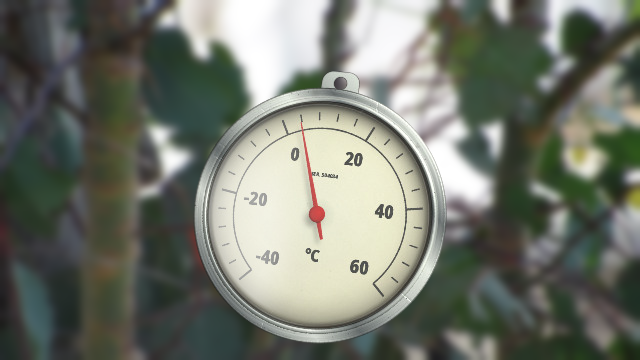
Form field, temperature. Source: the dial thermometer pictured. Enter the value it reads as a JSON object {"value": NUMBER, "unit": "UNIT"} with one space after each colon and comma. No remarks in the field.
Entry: {"value": 4, "unit": "°C"}
